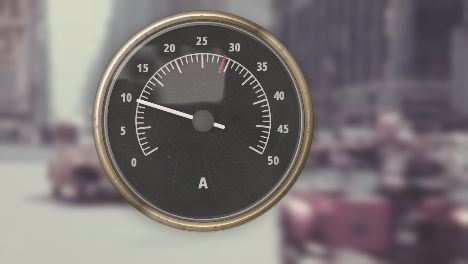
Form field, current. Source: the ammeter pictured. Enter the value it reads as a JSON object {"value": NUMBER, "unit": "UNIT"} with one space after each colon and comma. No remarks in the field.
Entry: {"value": 10, "unit": "A"}
